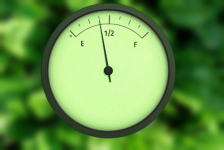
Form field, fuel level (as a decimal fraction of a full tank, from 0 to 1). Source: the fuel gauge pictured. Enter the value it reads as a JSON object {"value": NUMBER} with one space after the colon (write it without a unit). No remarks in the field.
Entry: {"value": 0.375}
